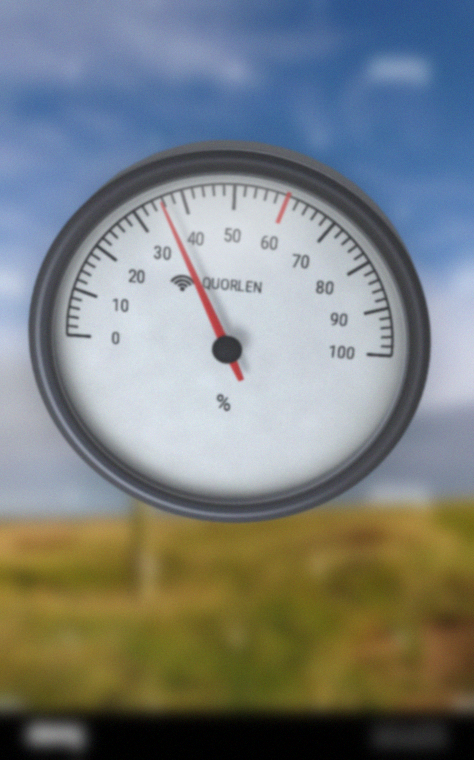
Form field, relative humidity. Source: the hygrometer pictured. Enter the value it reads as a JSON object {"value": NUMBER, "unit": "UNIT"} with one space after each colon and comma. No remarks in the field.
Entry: {"value": 36, "unit": "%"}
